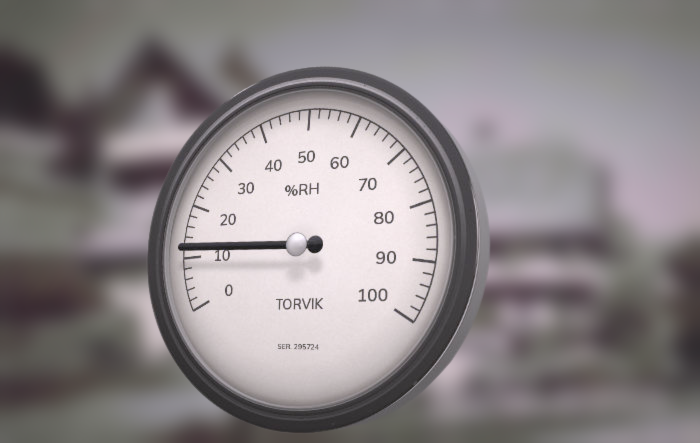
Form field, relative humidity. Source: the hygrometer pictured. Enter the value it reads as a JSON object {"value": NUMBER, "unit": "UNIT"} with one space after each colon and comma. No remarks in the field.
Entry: {"value": 12, "unit": "%"}
